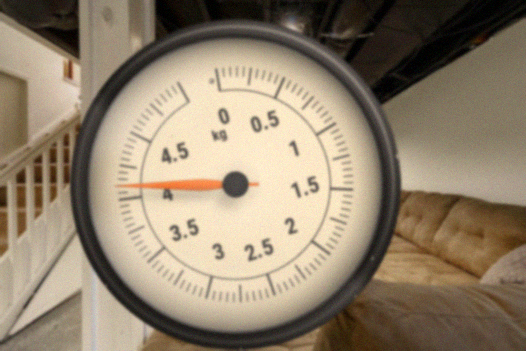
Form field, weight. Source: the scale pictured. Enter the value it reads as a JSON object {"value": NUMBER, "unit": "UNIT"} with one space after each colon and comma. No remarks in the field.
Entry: {"value": 4.1, "unit": "kg"}
